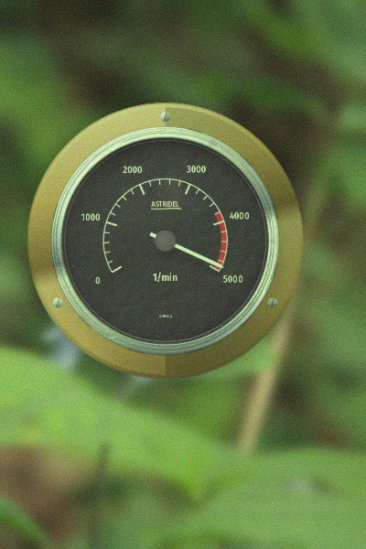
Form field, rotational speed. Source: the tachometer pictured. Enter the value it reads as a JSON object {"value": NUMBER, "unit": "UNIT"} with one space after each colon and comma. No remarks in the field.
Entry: {"value": 4900, "unit": "rpm"}
